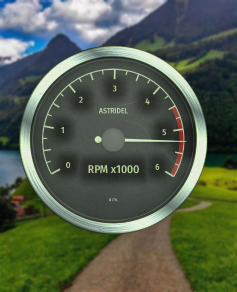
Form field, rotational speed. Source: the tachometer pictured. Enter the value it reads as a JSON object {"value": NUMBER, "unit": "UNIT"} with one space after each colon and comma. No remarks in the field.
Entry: {"value": 5250, "unit": "rpm"}
